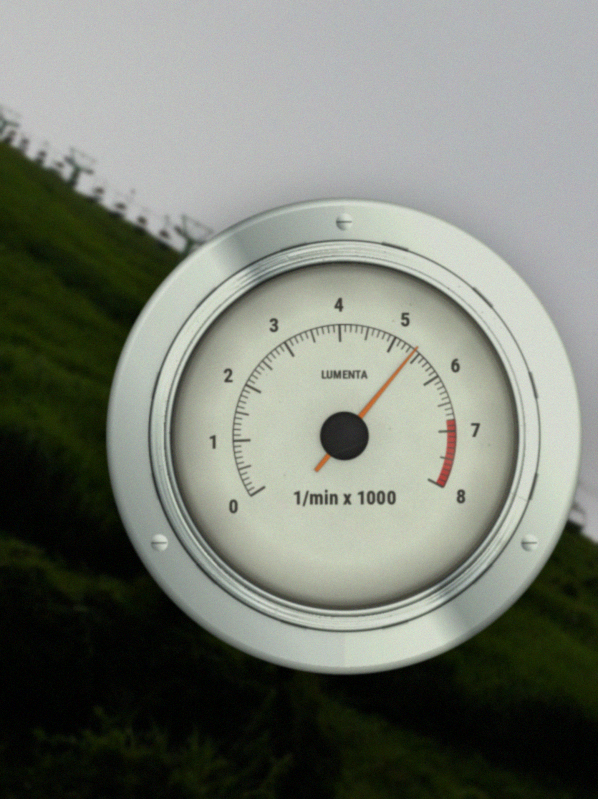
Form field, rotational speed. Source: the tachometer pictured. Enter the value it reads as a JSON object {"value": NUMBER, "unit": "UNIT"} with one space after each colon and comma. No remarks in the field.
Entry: {"value": 5400, "unit": "rpm"}
